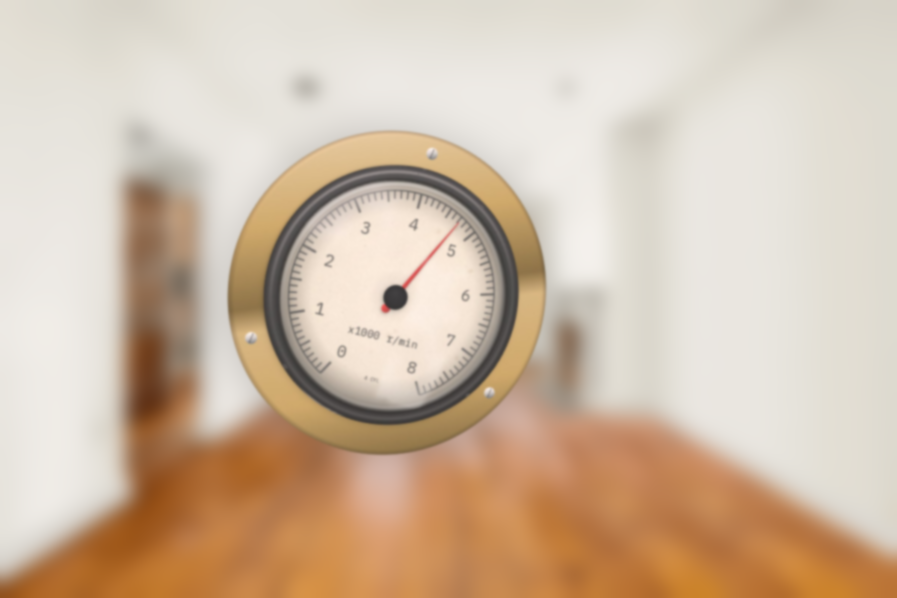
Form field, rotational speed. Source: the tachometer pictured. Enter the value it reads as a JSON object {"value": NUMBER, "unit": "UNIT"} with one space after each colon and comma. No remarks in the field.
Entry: {"value": 4700, "unit": "rpm"}
